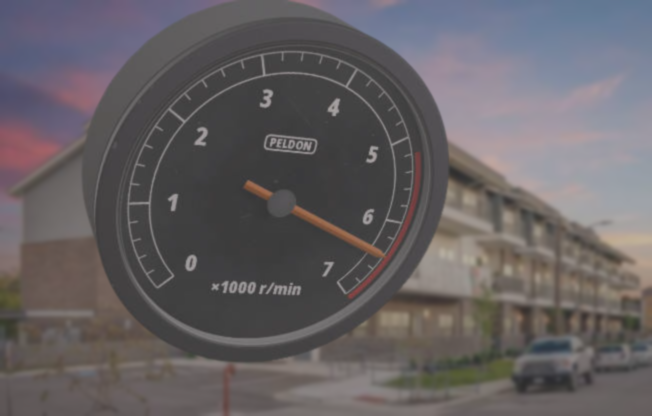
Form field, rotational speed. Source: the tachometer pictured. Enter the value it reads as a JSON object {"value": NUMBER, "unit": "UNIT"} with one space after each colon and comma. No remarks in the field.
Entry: {"value": 6400, "unit": "rpm"}
